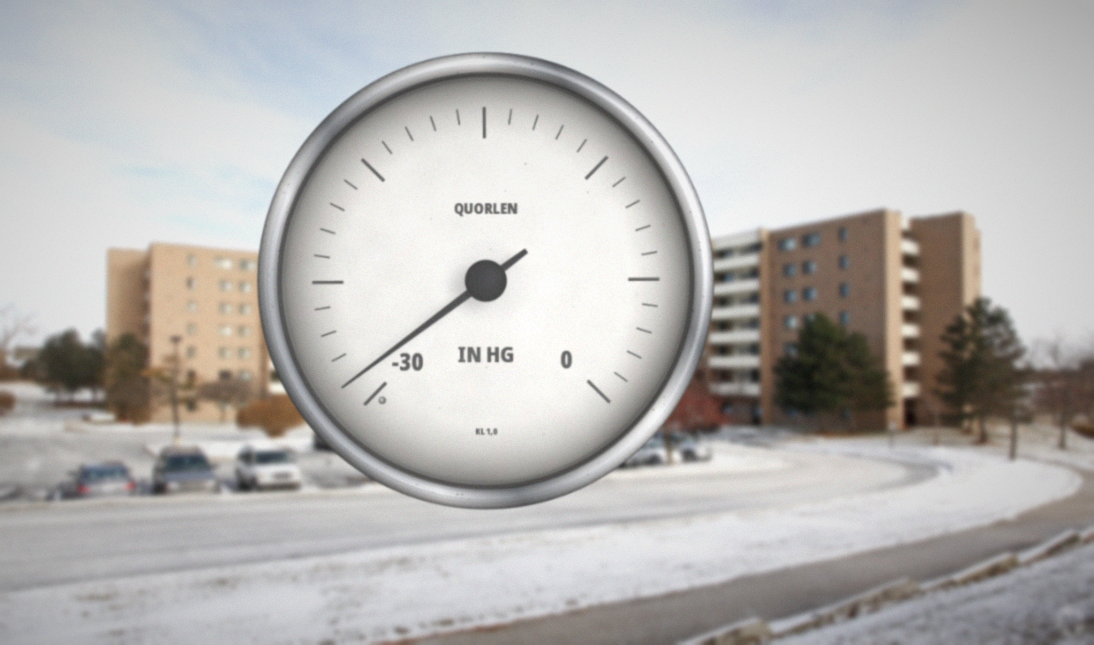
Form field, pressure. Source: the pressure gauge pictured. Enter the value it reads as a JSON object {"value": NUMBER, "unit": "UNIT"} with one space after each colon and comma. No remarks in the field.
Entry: {"value": -29, "unit": "inHg"}
